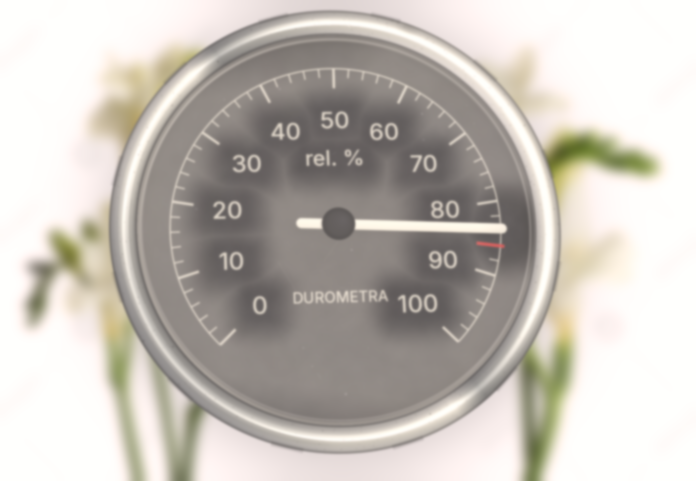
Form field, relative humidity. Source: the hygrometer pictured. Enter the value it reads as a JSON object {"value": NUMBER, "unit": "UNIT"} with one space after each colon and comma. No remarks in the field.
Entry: {"value": 84, "unit": "%"}
